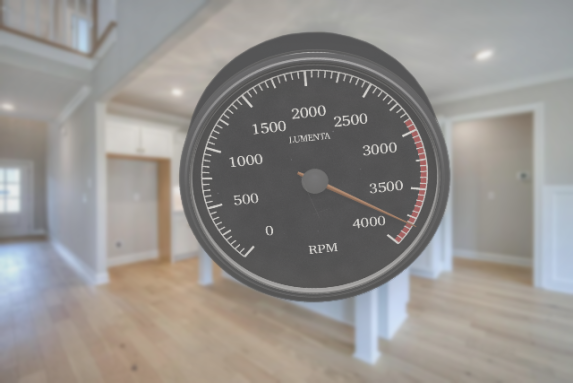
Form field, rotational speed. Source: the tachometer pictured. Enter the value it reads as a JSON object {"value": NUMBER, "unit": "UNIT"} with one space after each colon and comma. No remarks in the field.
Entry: {"value": 3800, "unit": "rpm"}
